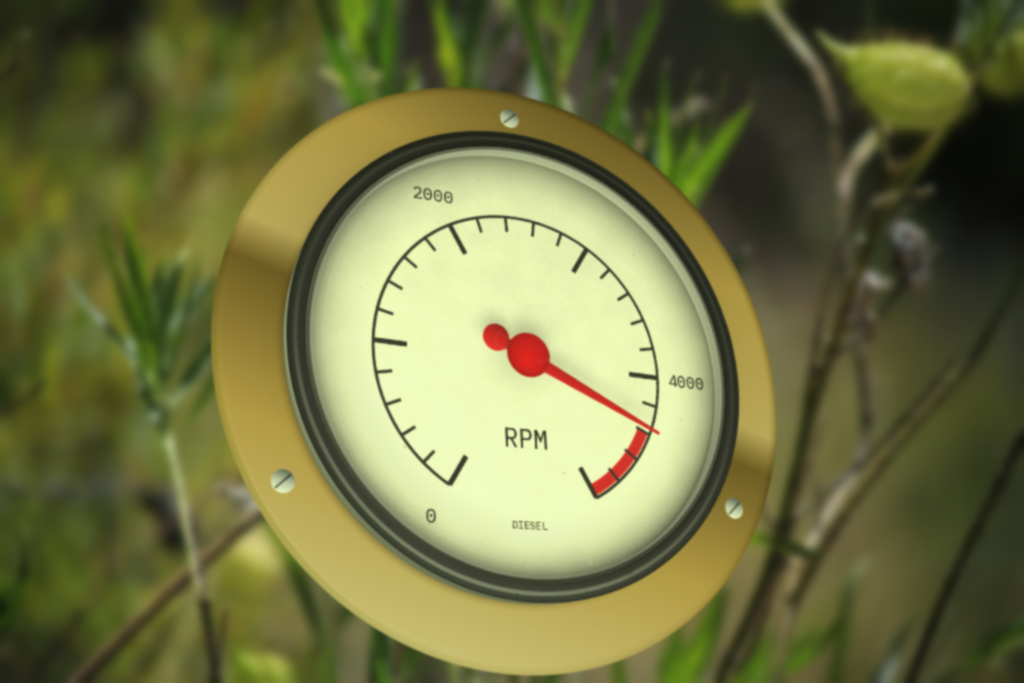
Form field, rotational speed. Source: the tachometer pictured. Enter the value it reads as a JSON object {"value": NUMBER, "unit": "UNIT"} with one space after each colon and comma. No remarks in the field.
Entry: {"value": 4400, "unit": "rpm"}
